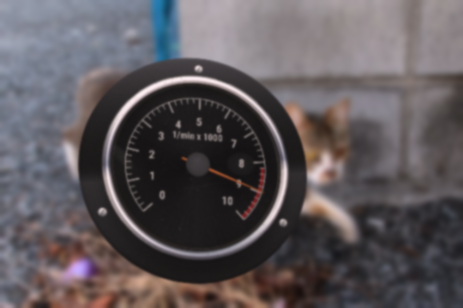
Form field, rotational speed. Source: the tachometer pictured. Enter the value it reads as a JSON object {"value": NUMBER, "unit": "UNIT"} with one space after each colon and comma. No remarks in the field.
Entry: {"value": 9000, "unit": "rpm"}
